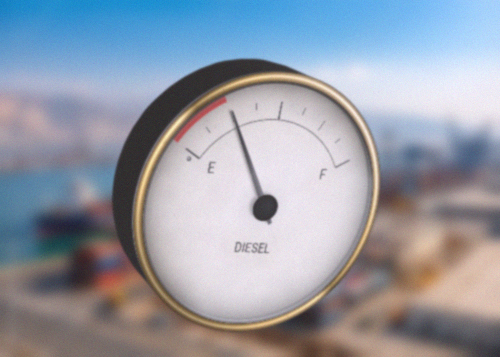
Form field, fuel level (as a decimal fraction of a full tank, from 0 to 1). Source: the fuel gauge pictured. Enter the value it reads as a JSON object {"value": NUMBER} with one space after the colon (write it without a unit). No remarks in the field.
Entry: {"value": 0.25}
